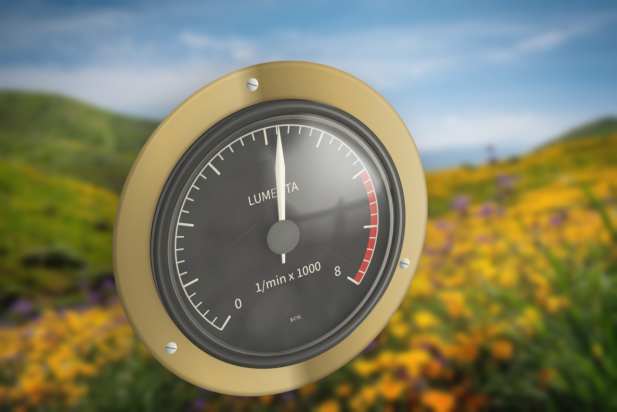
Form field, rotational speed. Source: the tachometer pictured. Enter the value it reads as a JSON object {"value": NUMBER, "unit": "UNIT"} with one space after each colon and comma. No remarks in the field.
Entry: {"value": 4200, "unit": "rpm"}
